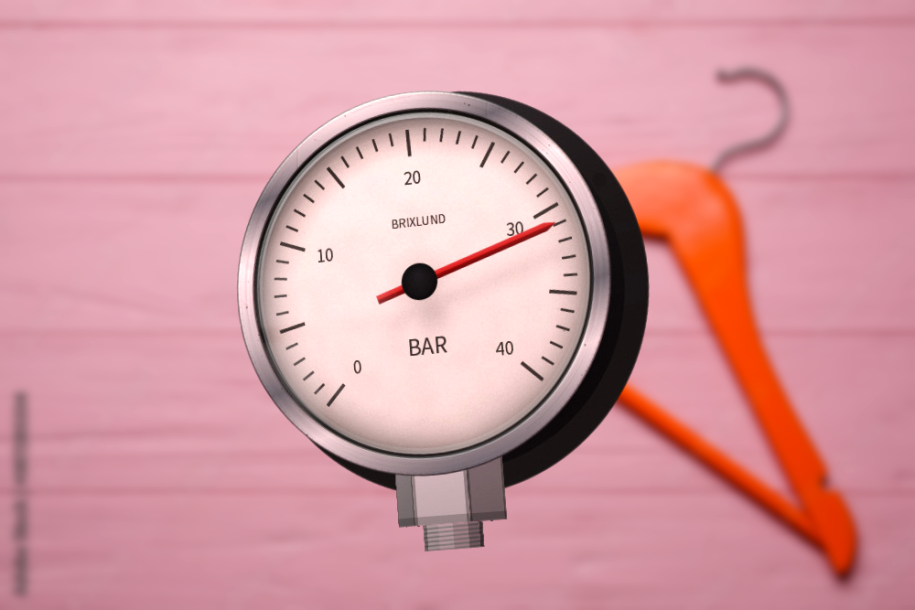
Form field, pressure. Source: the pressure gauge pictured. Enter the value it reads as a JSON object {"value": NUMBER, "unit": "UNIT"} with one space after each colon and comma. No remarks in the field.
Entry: {"value": 31, "unit": "bar"}
